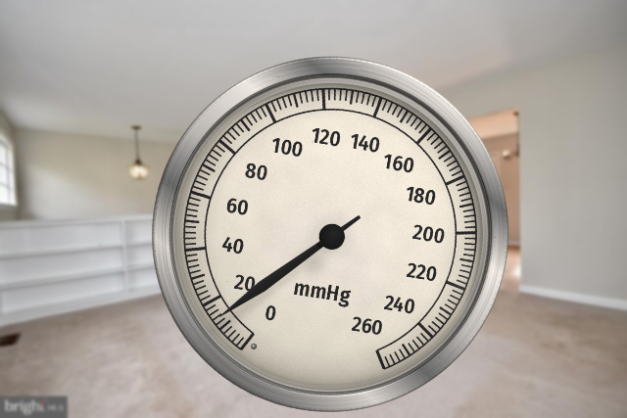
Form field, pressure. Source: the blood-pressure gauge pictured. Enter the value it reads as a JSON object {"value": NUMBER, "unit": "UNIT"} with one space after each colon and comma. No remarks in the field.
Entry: {"value": 14, "unit": "mmHg"}
